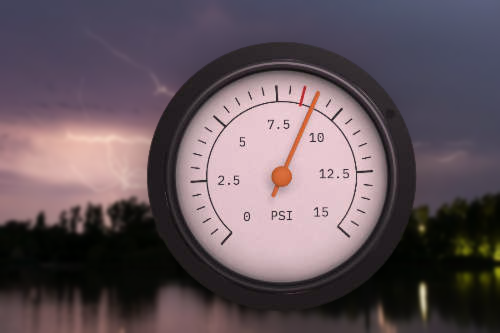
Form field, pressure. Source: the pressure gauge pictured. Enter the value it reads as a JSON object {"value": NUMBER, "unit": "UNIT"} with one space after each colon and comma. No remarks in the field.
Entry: {"value": 9, "unit": "psi"}
